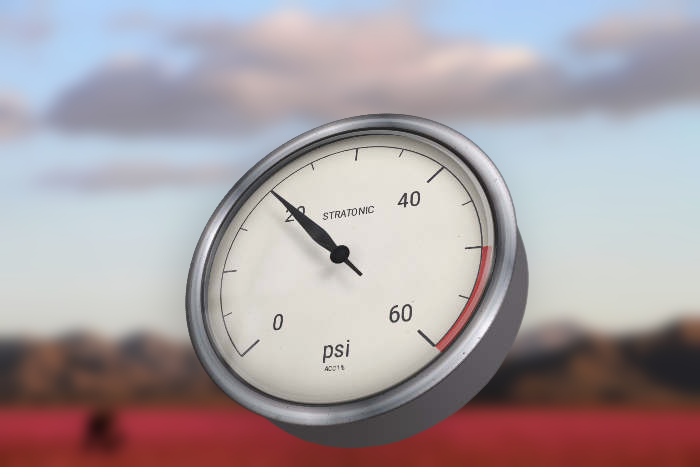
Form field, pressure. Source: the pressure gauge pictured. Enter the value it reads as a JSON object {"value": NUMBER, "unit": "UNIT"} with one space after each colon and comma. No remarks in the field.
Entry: {"value": 20, "unit": "psi"}
